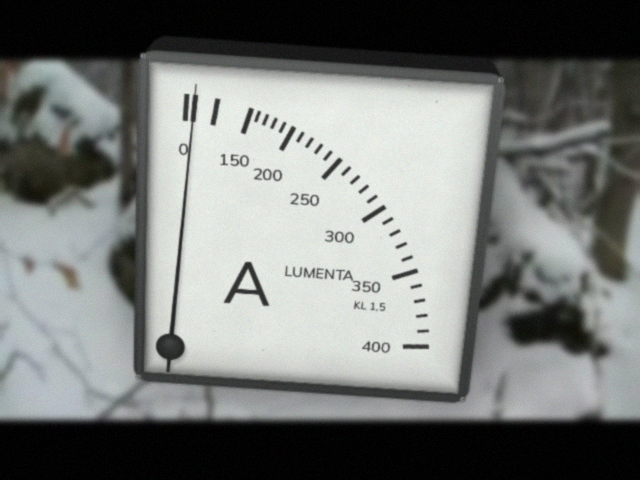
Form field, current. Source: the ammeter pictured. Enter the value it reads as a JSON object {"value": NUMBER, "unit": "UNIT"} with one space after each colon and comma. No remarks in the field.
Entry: {"value": 50, "unit": "A"}
